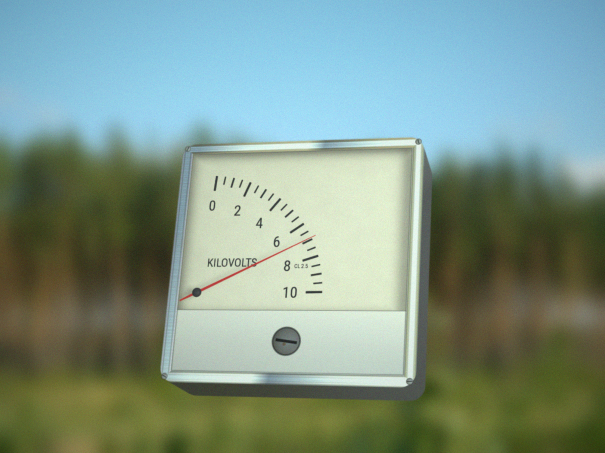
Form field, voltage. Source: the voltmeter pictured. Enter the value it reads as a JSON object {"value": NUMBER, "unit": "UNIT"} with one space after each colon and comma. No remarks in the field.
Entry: {"value": 7, "unit": "kV"}
